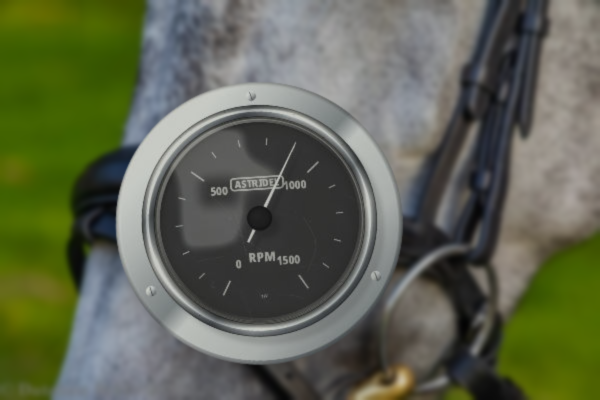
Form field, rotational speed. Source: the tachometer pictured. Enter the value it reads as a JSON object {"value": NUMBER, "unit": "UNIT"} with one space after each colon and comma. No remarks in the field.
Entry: {"value": 900, "unit": "rpm"}
